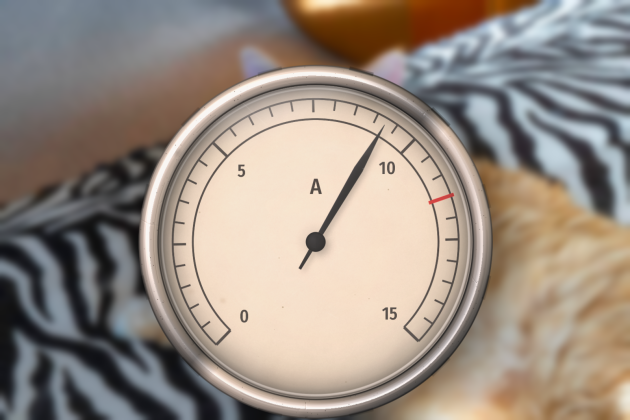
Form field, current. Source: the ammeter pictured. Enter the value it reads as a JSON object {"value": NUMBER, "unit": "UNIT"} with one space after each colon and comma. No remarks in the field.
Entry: {"value": 9.25, "unit": "A"}
